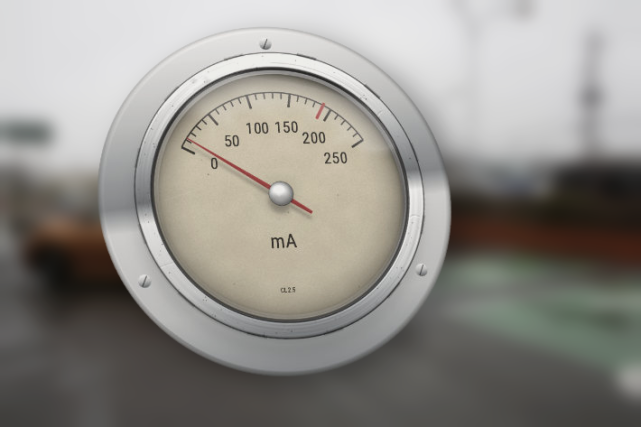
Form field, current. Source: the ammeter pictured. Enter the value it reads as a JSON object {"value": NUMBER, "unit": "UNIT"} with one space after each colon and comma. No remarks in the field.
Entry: {"value": 10, "unit": "mA"}
